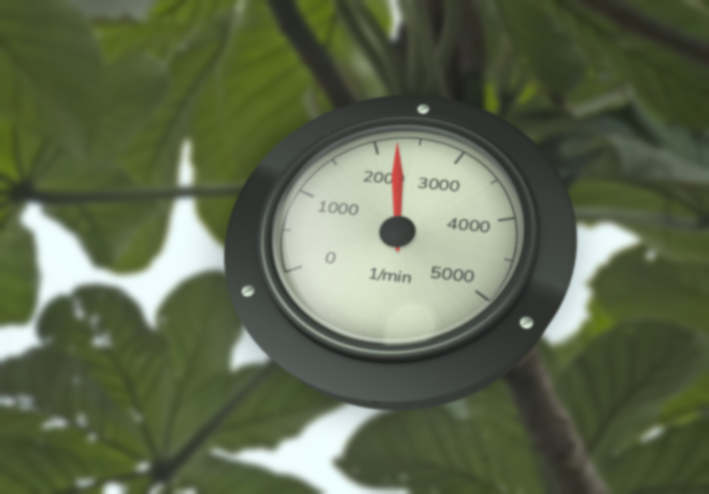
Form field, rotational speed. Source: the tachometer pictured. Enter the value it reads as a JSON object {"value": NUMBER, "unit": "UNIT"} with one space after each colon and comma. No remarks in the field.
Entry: {"value": 2250, "unit": "rpm"}
